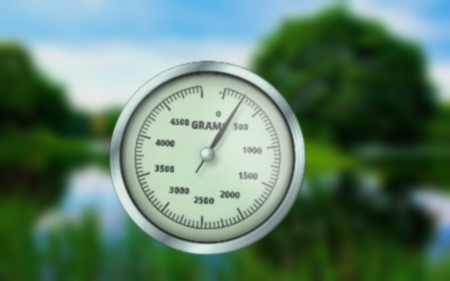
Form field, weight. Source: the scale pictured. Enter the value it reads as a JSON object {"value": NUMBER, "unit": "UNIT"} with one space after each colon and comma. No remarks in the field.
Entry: {"value": 250, "unit": "g"}
